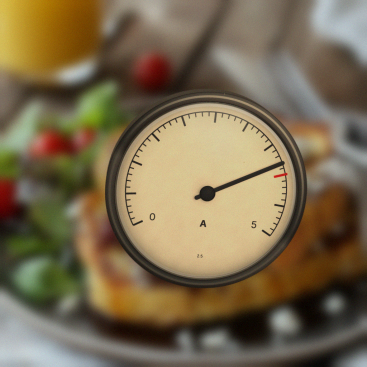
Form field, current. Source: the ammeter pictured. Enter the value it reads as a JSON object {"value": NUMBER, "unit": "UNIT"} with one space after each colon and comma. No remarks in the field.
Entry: {"value": 3.8, "unit": "A"}
